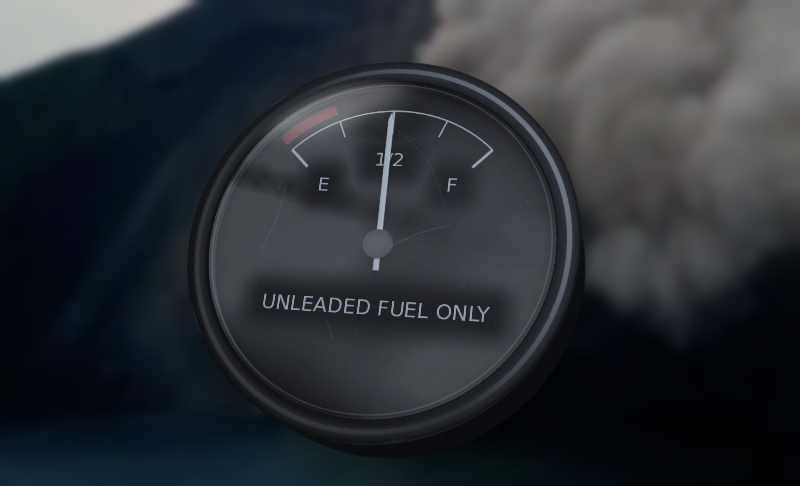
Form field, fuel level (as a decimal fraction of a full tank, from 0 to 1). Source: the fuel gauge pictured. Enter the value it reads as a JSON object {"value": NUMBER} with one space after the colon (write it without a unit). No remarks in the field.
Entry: {"value": 0.5}
